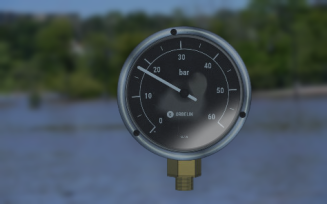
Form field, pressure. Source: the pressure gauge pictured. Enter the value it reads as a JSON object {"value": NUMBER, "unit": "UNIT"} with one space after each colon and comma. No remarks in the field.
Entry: {"value": 17.5, "unit": "bar"}
